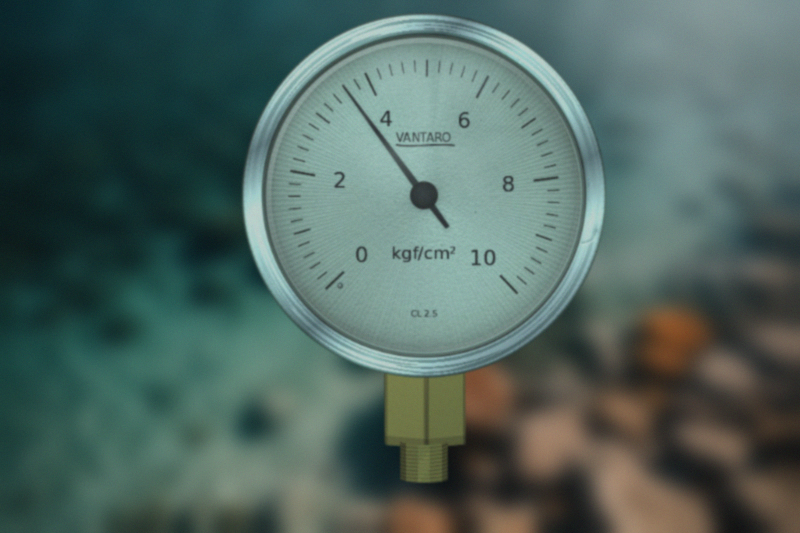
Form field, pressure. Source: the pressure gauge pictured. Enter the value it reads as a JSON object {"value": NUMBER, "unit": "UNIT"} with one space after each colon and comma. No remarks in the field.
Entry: {"value": 3.6, "unit": "kg/cm²"}
